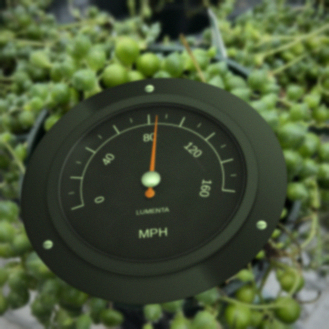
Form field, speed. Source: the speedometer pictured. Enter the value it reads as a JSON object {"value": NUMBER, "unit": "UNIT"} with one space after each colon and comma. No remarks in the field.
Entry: {"value": 85, "unit": "mph"}
